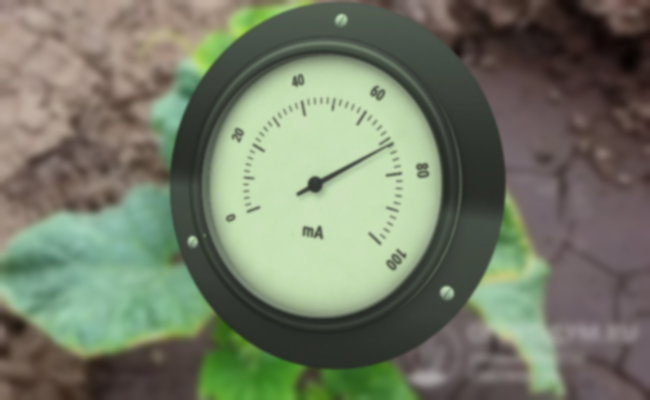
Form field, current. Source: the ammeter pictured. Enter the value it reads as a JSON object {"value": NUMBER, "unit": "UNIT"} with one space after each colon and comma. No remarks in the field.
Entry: {"value": 72, "unit": "mA"}
